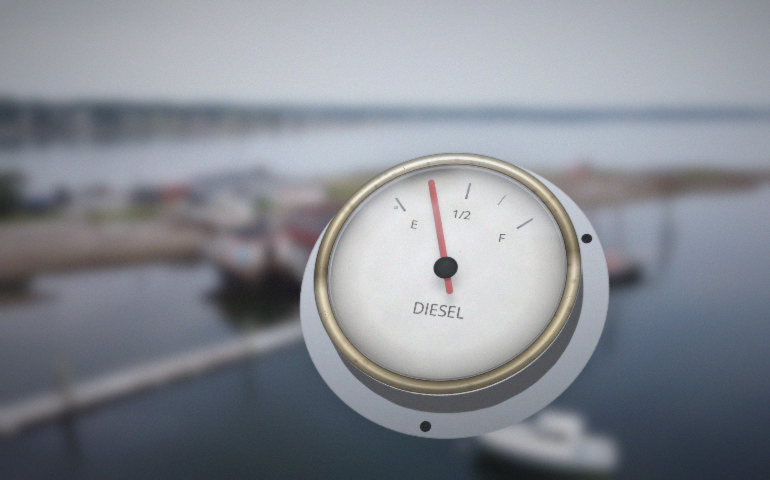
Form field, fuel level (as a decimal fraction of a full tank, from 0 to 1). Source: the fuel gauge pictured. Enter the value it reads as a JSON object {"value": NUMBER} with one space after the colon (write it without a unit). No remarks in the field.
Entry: {"value": 0.25}
